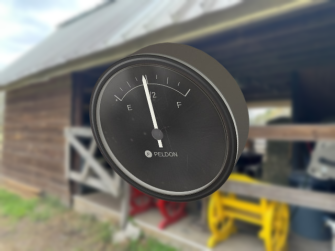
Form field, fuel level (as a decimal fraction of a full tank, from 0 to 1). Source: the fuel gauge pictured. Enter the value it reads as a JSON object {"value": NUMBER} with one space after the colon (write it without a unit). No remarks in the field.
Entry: {"value": 0.5}
